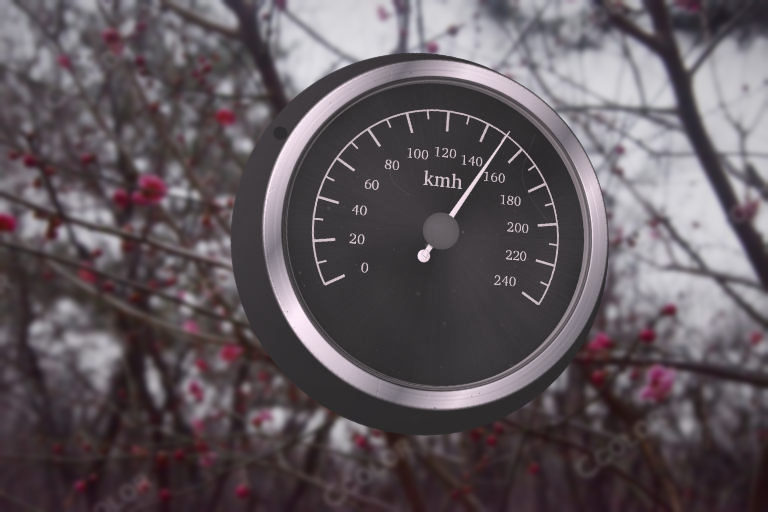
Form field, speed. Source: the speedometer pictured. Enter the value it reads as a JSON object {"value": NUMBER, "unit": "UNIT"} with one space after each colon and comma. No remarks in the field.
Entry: {"value": 150, "unit": "km/h"}
